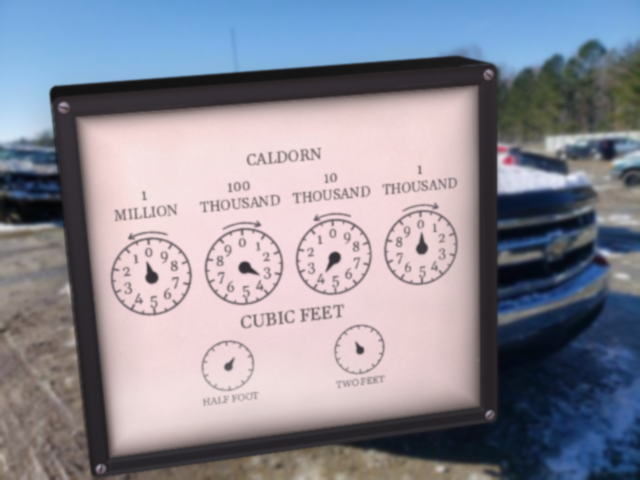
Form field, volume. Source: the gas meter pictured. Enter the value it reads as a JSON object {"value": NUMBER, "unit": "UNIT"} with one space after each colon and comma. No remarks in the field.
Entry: {"value": 34000, "unit": "ft³"}
